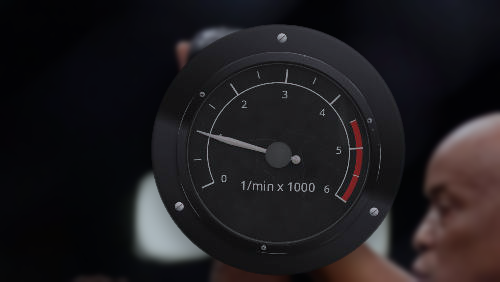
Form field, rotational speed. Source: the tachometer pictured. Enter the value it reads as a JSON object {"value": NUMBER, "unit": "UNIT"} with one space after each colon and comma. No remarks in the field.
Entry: {"value": 1000, "unit": "rpm"}
